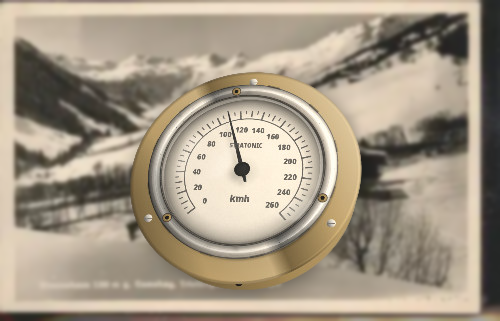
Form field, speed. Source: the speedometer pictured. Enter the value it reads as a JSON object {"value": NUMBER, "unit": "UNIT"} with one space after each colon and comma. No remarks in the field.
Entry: {"value": 110, "unit": "km/h"}
